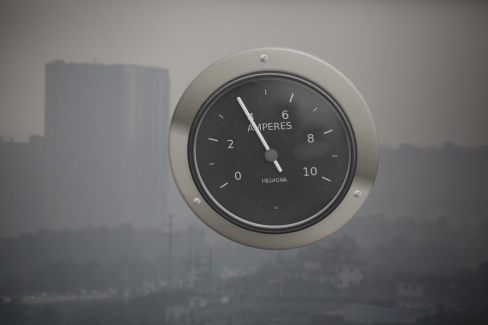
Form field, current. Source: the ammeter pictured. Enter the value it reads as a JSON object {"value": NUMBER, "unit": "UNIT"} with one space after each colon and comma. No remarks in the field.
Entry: {"value": 4, "unit": "A"}
